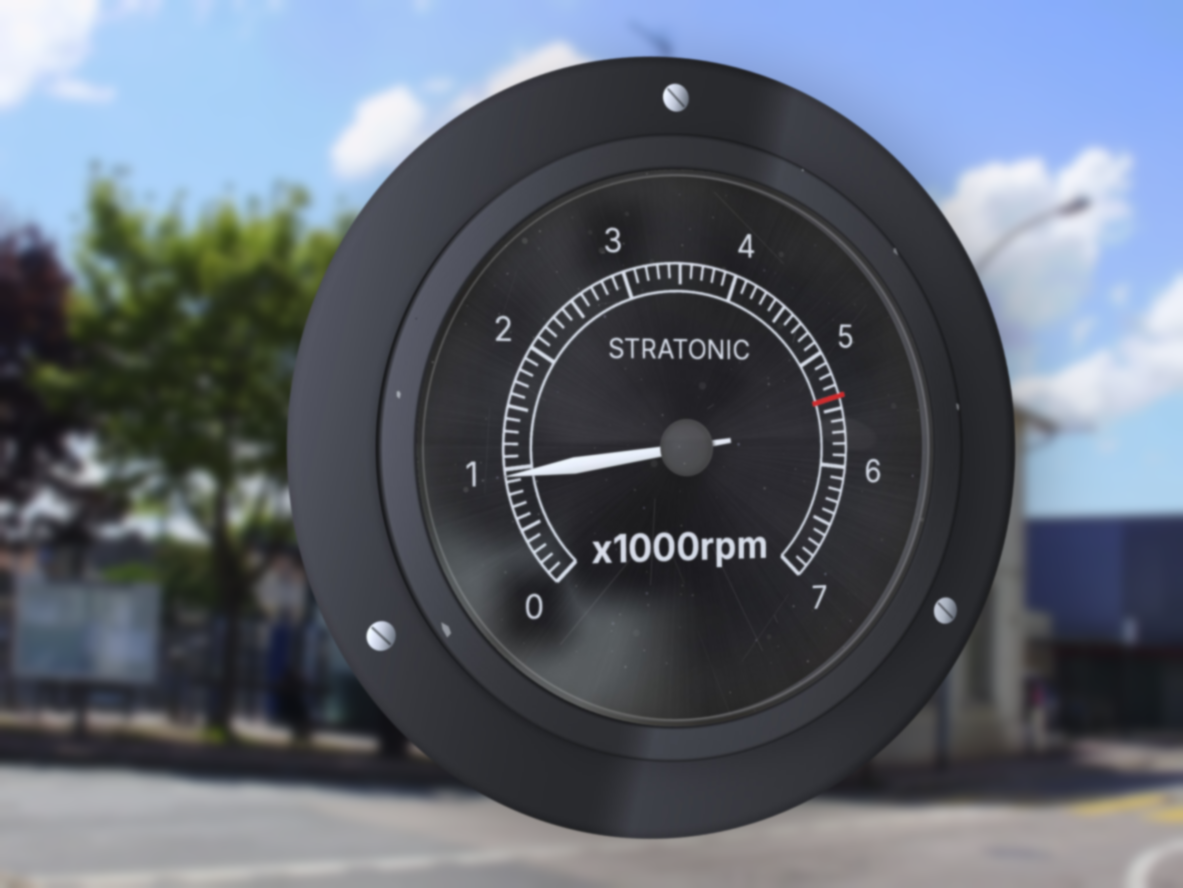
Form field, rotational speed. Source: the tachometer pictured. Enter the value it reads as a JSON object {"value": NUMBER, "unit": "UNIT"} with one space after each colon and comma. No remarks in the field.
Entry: {"value": 950, "unit": "rpm"}
